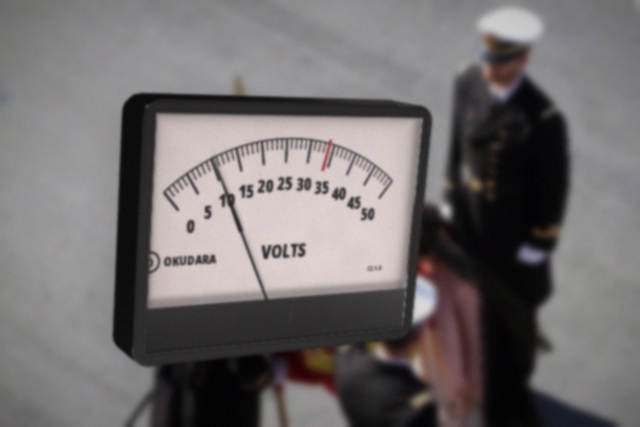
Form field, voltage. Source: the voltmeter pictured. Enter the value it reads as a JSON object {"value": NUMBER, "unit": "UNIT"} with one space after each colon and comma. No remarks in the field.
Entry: {"value": 10, "unit": "V"}
